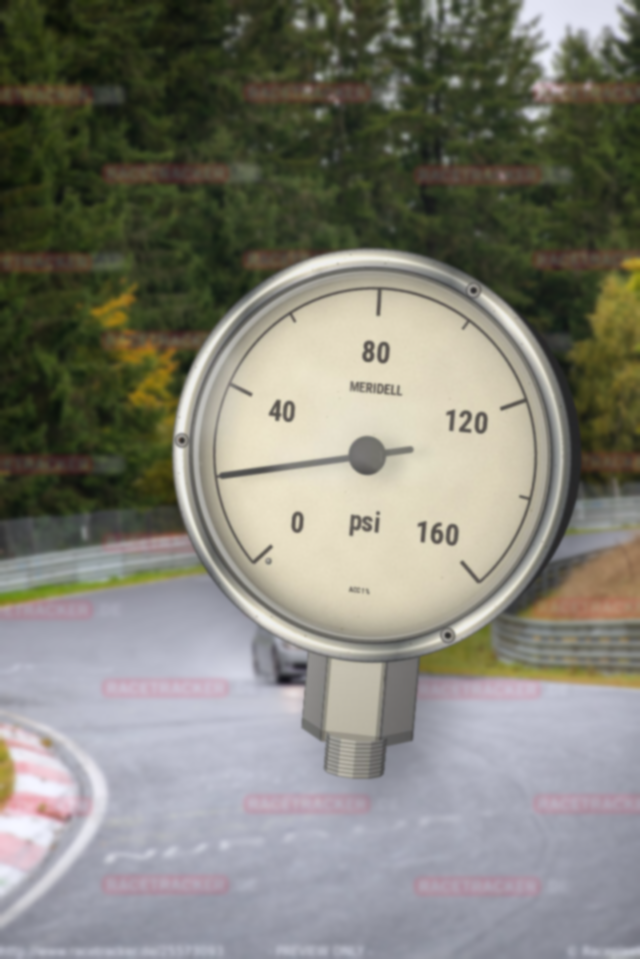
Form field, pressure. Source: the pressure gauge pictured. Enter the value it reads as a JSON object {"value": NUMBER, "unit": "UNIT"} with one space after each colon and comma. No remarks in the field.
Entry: {"value": 20, "unit": "psi"}
